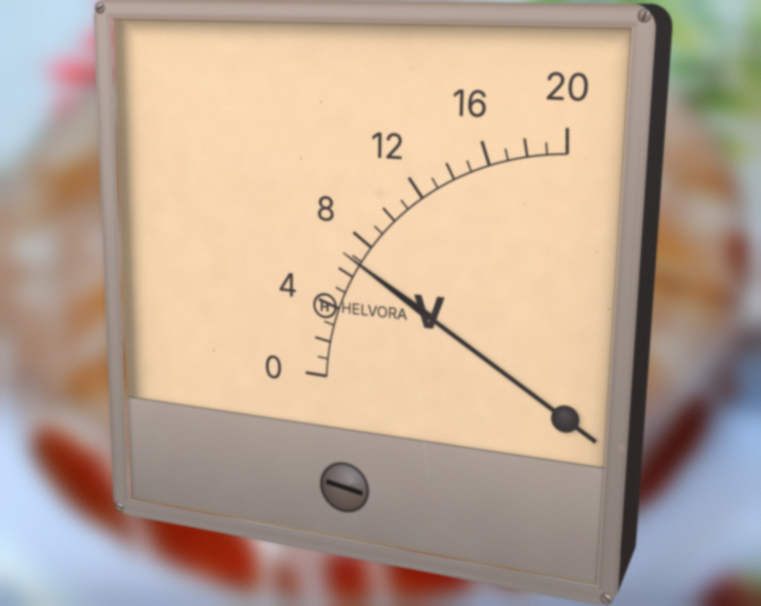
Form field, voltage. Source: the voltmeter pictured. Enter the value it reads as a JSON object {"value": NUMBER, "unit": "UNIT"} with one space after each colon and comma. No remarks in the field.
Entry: {"value": 7, "unit": "V"}
